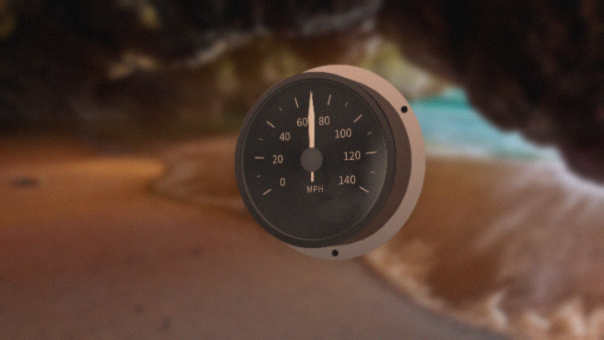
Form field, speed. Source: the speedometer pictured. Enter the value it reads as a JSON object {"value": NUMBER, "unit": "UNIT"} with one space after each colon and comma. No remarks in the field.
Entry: {"value": 70, "unit": "mph"}
